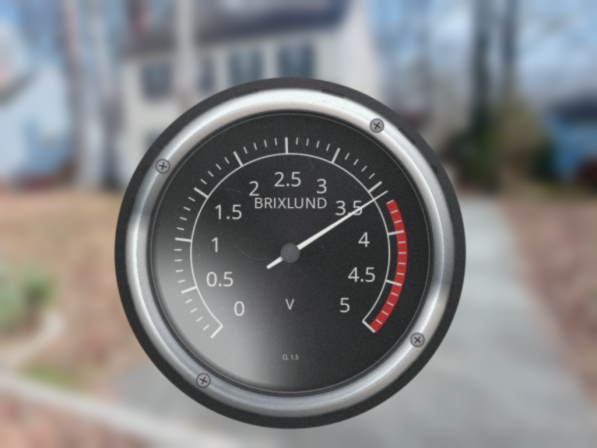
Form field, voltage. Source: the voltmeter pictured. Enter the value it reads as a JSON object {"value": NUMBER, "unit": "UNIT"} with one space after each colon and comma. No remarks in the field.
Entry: {"value": 3.6, "unit": "V"}
